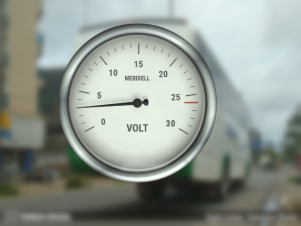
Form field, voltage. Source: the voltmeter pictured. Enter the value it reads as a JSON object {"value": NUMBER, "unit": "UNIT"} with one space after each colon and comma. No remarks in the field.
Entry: {"value": 3, "unit": "V"}
